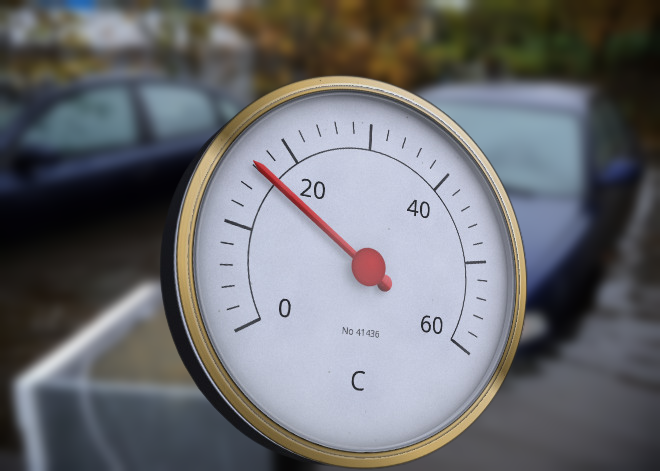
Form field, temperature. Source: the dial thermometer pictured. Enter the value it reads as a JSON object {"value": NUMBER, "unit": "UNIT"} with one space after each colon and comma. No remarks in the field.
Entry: {"value": 16, "unit": "°C"}
